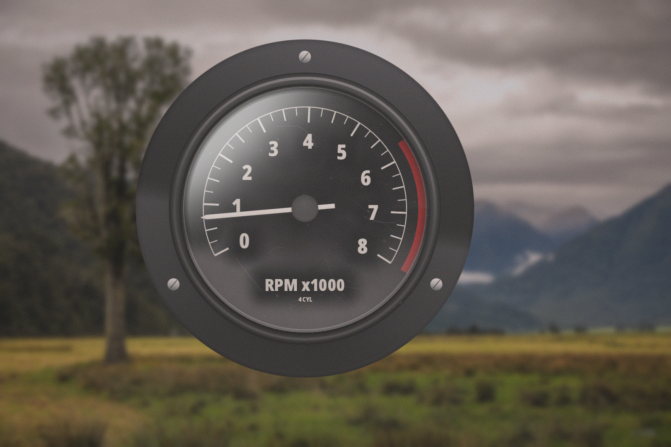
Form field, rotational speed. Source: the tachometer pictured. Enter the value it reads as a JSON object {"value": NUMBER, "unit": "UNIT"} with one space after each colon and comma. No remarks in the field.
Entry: {"value": 750, "unit": "rpm"}
